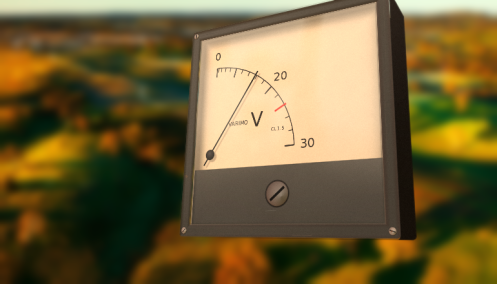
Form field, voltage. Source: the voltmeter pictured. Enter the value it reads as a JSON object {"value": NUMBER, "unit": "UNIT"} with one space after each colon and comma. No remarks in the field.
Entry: {"value": 16, "unit": "V"}
